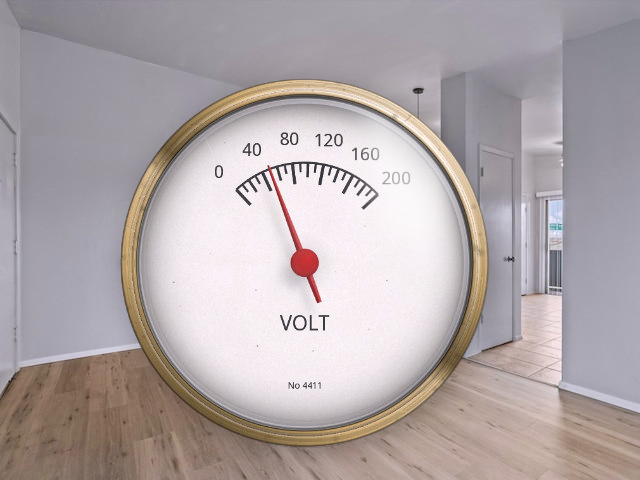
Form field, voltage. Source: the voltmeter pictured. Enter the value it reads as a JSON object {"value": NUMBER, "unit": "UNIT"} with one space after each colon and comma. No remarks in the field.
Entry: {"value": 50, "unit": "V"}
